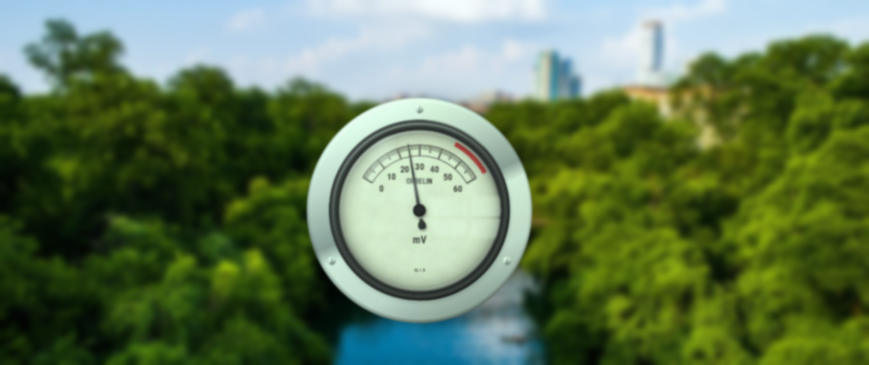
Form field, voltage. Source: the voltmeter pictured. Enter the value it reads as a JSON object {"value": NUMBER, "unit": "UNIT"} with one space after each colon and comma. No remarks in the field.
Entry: {"value": 25, "unit": "mV"}
